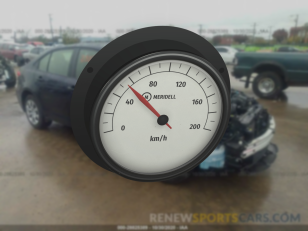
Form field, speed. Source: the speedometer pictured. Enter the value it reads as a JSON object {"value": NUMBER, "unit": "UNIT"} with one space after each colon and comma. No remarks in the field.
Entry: {"value": 55, "unit": "km/h"}
